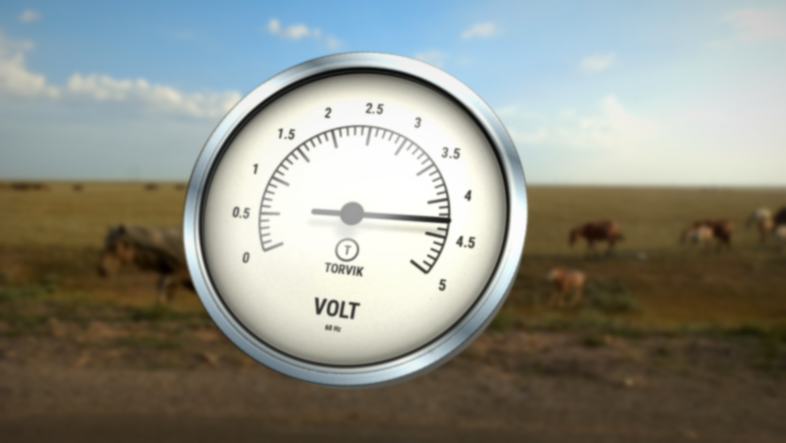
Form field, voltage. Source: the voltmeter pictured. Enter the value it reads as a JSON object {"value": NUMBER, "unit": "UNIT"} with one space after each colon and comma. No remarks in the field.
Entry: {"value": 4.3, "unit": "V"}
